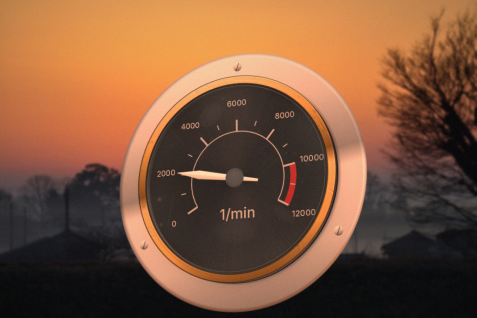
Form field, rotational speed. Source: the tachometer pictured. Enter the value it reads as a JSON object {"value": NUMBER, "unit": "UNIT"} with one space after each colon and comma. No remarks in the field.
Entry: {"value": 2000, "unit": "rpm"}
